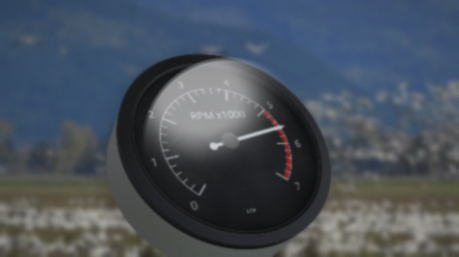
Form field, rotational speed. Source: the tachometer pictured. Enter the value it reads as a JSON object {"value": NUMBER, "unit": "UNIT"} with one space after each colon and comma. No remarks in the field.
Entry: {"value": 5600, "unit": "rpm"}
